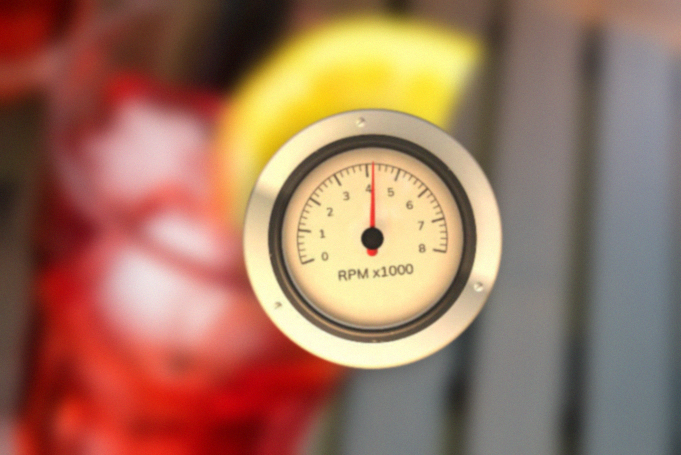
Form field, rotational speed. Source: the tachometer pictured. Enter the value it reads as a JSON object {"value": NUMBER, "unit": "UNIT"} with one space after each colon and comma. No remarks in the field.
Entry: {"value": 4200, "unit": "rpm"}
